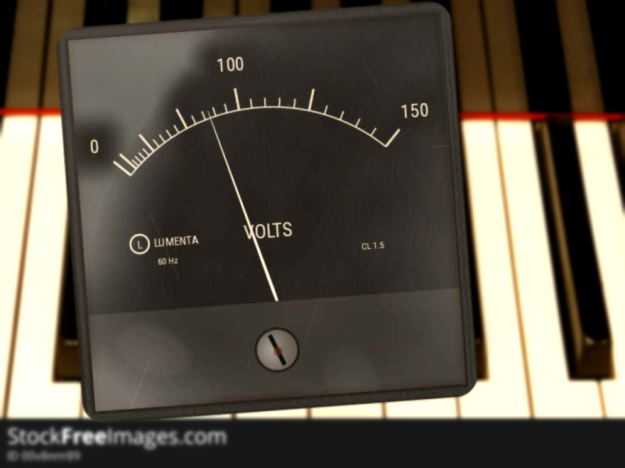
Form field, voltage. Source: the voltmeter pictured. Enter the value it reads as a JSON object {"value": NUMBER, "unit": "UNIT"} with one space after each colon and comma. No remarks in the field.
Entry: {"value": 87.5, "unit": "V"}
